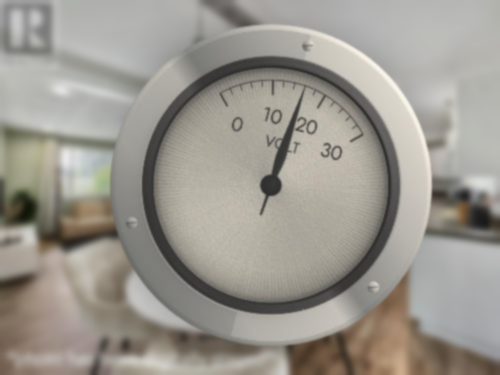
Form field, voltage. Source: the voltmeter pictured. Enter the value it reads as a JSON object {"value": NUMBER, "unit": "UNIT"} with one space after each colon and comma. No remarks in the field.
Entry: {"value": 16, "unit": "V"}
